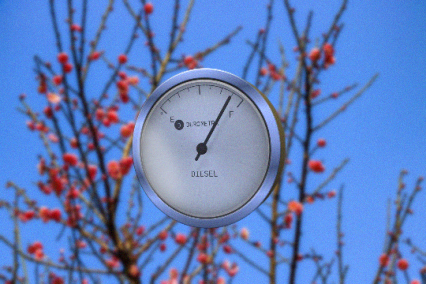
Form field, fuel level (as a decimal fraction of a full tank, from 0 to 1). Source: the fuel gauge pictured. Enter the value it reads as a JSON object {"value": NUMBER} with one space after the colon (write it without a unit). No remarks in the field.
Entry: {"value": 0.875}
